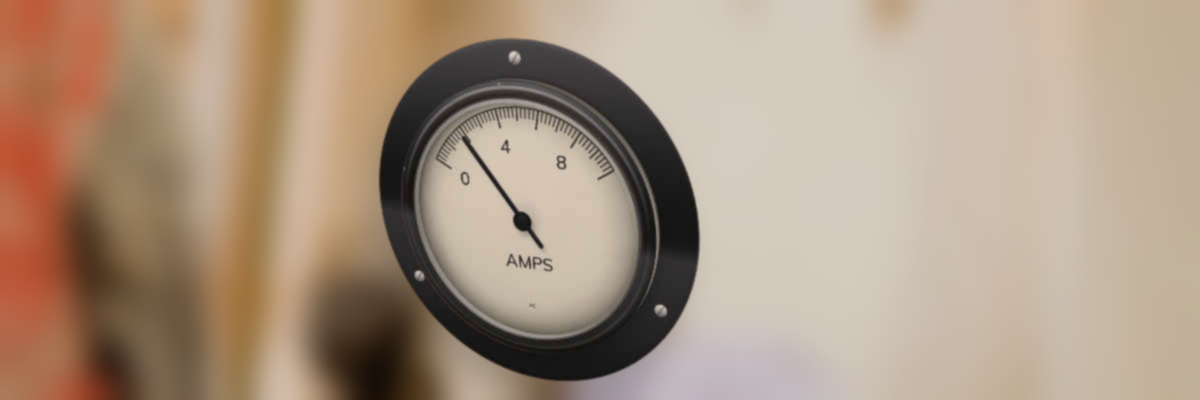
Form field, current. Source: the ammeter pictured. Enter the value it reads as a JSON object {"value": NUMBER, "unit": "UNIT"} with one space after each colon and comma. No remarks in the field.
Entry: {"value": 2, "unit": "A"}
